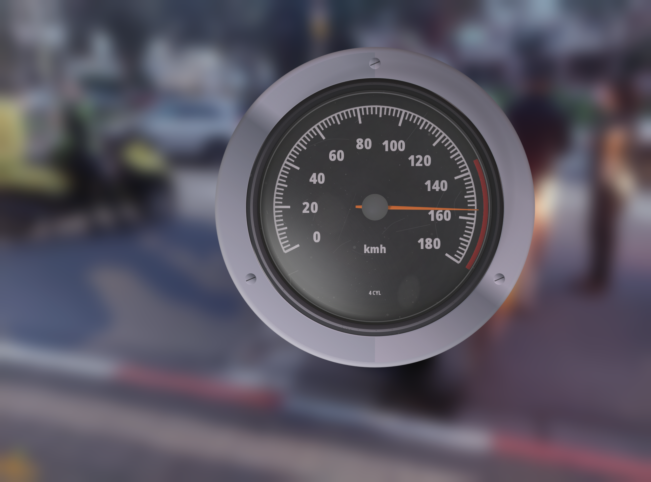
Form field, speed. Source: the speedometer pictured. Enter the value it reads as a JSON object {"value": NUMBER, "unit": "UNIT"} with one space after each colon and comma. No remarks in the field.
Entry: {"value": 156, "unit": "km/h"}
